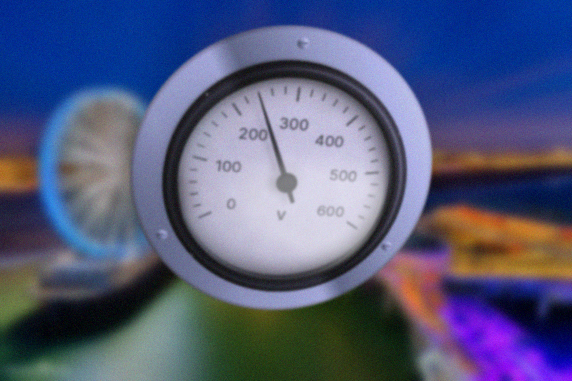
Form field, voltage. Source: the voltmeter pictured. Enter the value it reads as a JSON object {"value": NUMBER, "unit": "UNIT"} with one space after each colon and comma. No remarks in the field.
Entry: {"value": 240, "unit": "V"}
